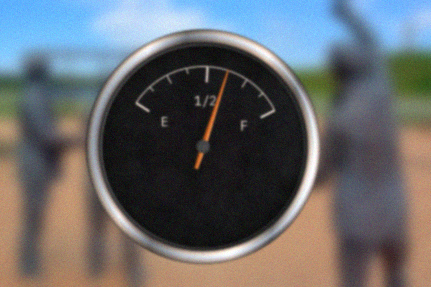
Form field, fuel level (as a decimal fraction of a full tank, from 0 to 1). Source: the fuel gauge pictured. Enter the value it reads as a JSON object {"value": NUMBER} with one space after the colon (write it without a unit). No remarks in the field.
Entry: {"value": 0.625}
